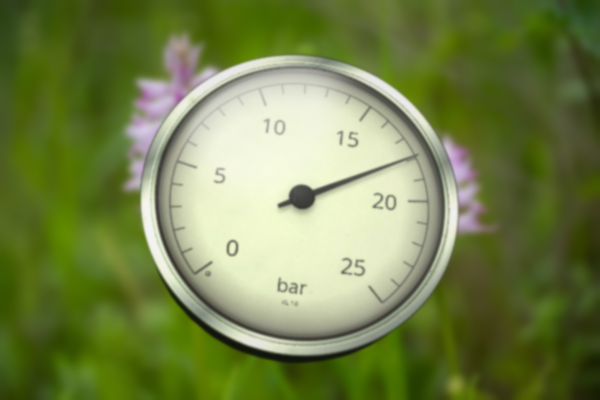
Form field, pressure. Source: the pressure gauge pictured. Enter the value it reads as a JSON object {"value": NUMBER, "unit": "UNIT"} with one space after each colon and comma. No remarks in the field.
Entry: {"value": 18, "unit": "bar"}
